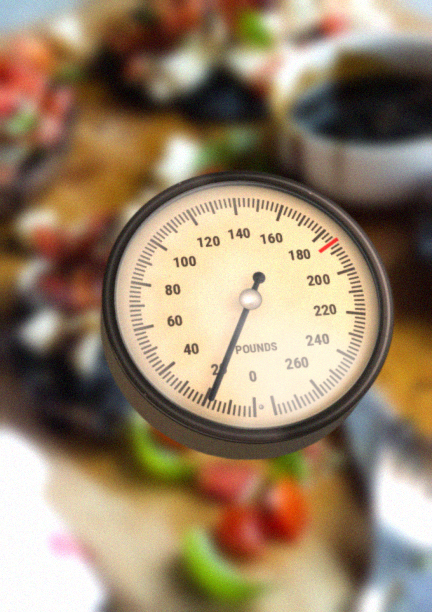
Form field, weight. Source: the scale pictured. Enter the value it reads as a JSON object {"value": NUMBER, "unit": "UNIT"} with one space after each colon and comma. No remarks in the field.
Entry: {"value": 18, "unit": "lb"}
